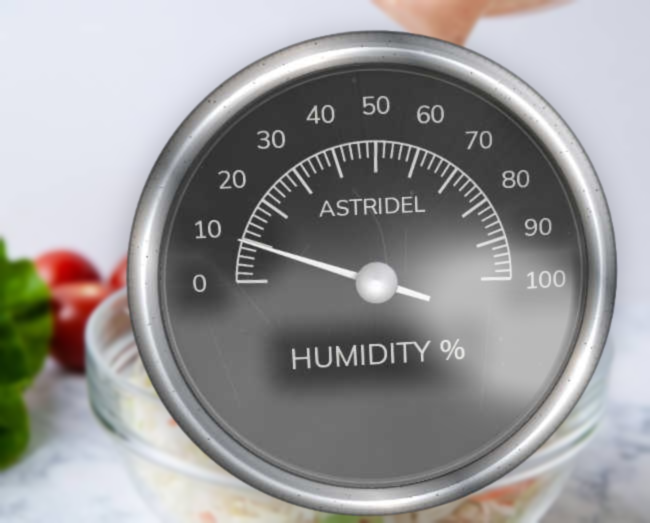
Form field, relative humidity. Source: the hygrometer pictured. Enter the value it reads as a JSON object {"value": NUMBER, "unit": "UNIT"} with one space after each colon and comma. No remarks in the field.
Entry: {"value": 10, "unit": "%"}
